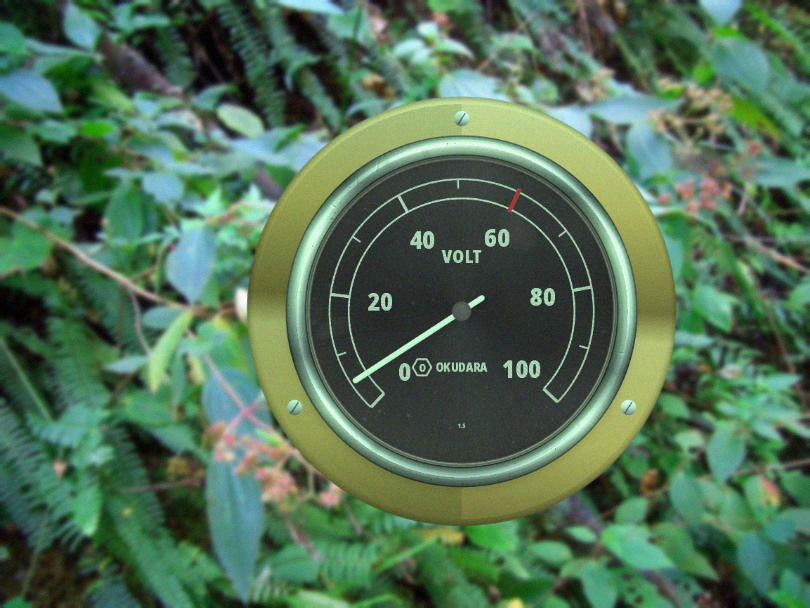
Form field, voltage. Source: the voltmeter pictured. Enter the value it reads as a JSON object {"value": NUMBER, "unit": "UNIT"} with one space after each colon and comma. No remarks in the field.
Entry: {"value": 5, "unit": "V"}
